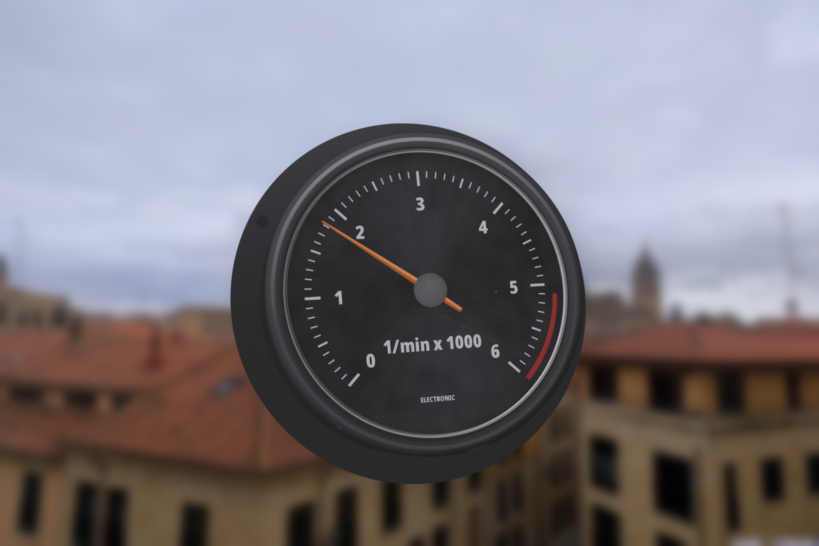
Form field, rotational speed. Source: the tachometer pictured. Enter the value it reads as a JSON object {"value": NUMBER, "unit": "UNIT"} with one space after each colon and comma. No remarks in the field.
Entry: {"value": 1800, "unit": "rpm"}
